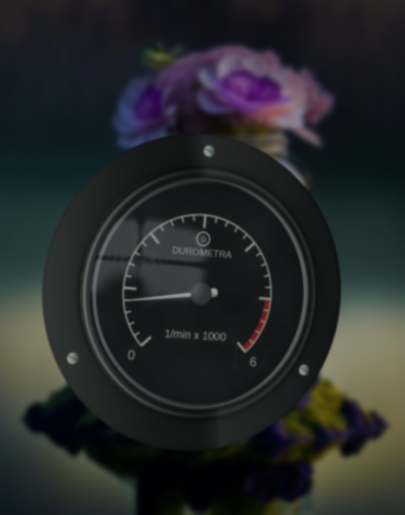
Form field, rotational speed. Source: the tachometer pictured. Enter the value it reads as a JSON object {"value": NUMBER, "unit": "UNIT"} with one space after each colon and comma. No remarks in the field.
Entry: {"value": 800, "unit": "rpm"}
